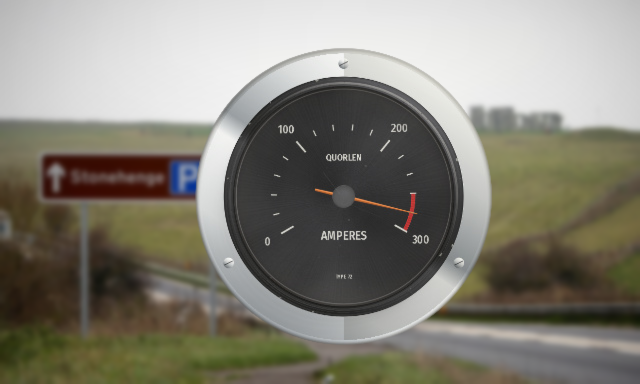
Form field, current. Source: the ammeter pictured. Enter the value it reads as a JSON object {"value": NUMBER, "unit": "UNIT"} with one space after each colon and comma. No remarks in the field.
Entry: {"value": 280, "unit": "A"}
